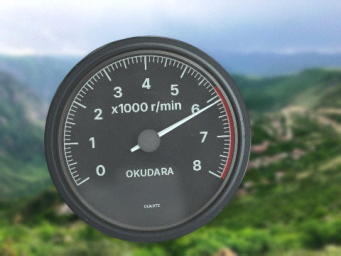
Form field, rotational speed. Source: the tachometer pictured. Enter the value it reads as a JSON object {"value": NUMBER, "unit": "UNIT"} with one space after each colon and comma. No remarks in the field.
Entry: {"value": 6100, "unit": "rpm"}
